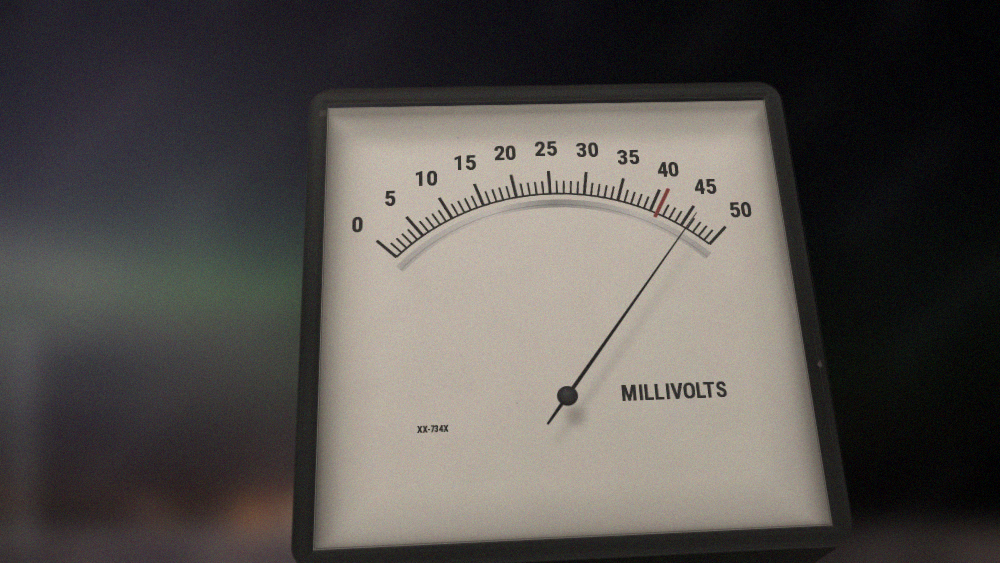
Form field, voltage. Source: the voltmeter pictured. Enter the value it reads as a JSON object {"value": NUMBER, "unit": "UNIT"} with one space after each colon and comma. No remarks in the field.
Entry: {"value": 46, "unit": "mV"}
